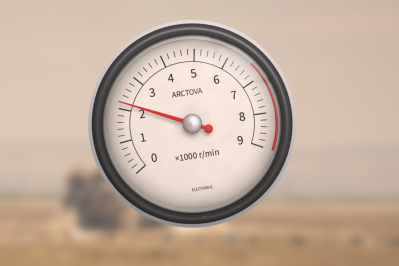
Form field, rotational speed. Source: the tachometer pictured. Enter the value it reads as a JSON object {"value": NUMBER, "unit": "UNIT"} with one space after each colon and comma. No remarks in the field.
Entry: {"value": 2200, "unit": "rpm"}
